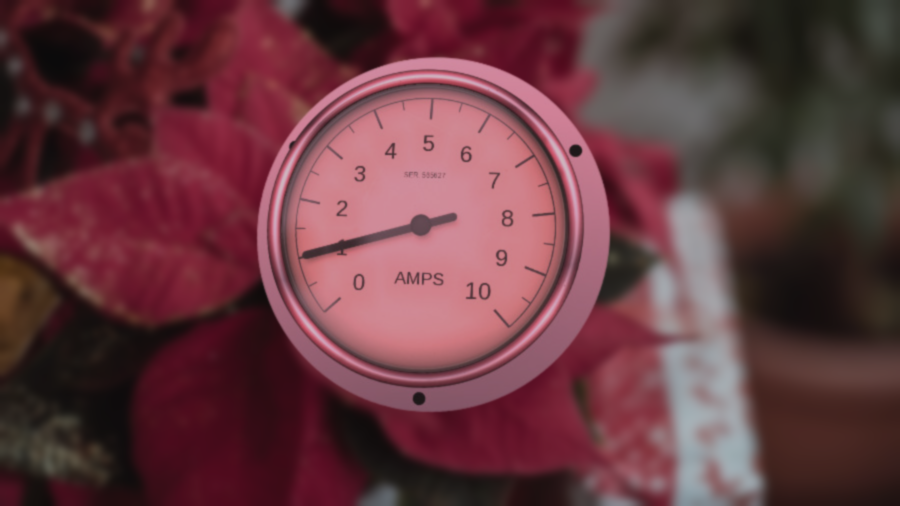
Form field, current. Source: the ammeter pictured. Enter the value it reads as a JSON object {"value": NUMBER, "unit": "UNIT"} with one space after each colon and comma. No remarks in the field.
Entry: {"value": 1, "unit": "A"}
